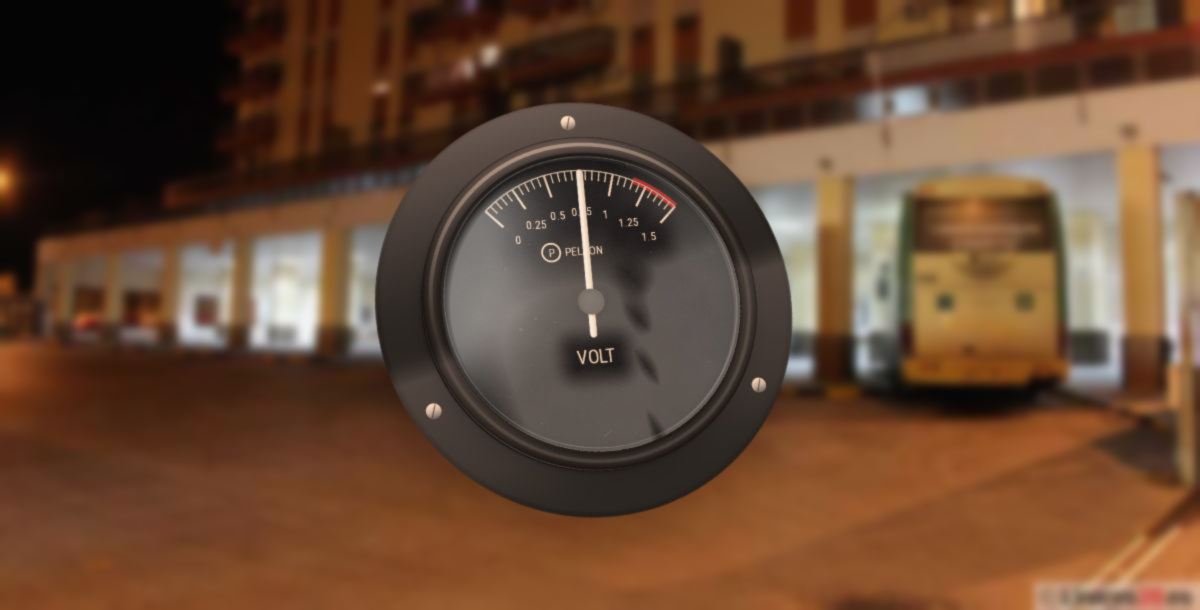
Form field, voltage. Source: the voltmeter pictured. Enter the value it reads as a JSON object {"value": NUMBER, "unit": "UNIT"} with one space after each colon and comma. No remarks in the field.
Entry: {"value": 0.75, "unit": "V"}
